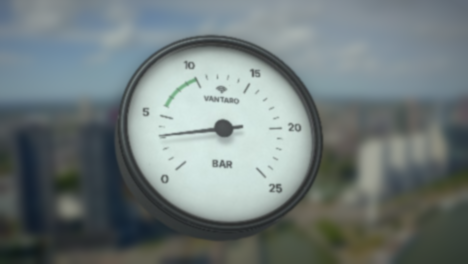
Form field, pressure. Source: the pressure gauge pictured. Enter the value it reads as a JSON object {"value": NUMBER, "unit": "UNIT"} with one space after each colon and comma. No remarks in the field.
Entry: {"value": 3, "unit": "bar"}
